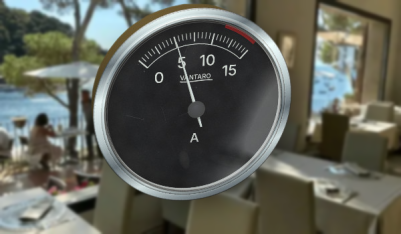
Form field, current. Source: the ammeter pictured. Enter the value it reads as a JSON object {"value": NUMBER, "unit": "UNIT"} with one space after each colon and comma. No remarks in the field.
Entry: {"value": 5, "unit": "A"}
